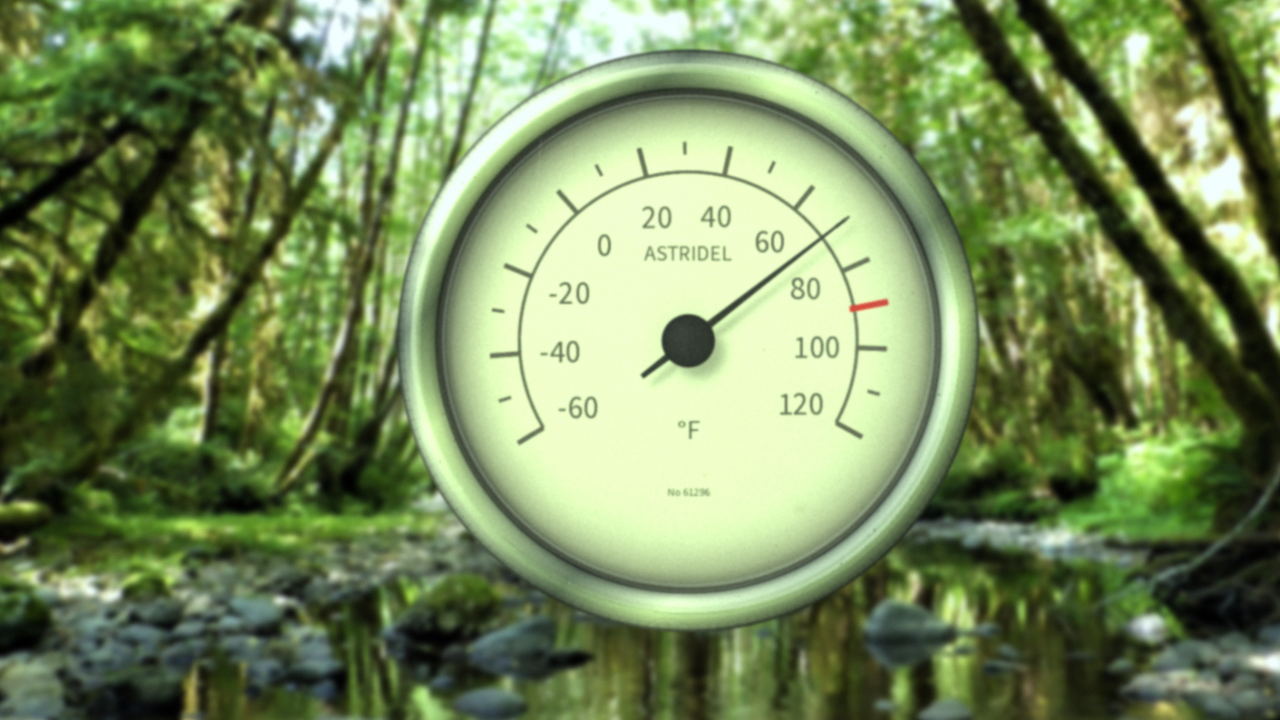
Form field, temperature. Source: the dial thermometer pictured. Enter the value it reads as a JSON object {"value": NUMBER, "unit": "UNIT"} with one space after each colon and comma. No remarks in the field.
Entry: {"value": 70, "unit": "°F"}
